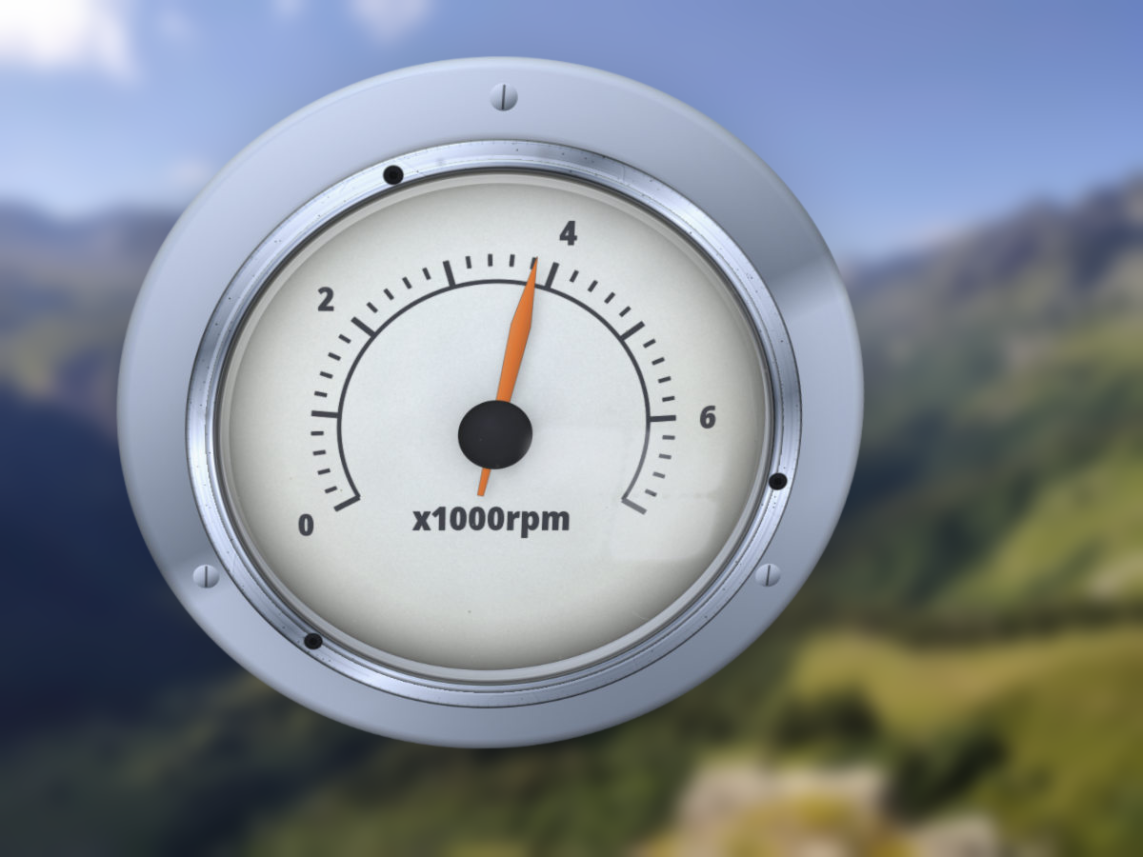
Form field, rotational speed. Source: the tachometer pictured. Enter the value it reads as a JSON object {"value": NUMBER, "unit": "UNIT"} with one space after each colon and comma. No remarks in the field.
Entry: {"value": 3800, "unit": "rpm"}
